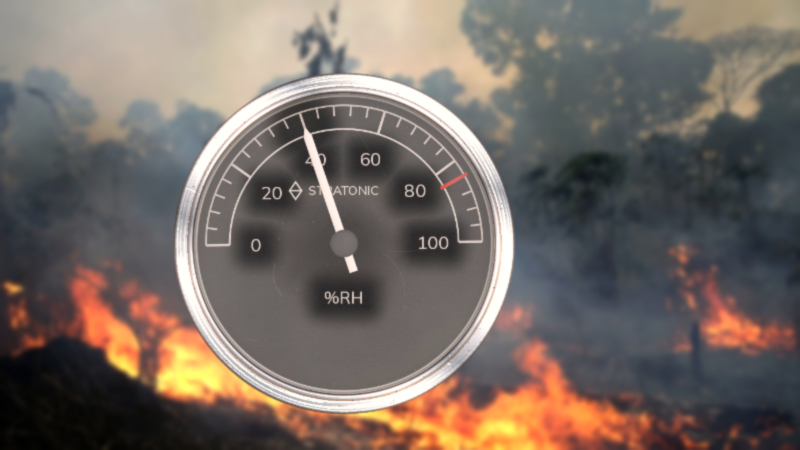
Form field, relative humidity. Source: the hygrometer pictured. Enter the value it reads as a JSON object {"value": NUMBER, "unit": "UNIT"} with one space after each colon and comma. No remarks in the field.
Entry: {"value": 40, "unit": "%"}
